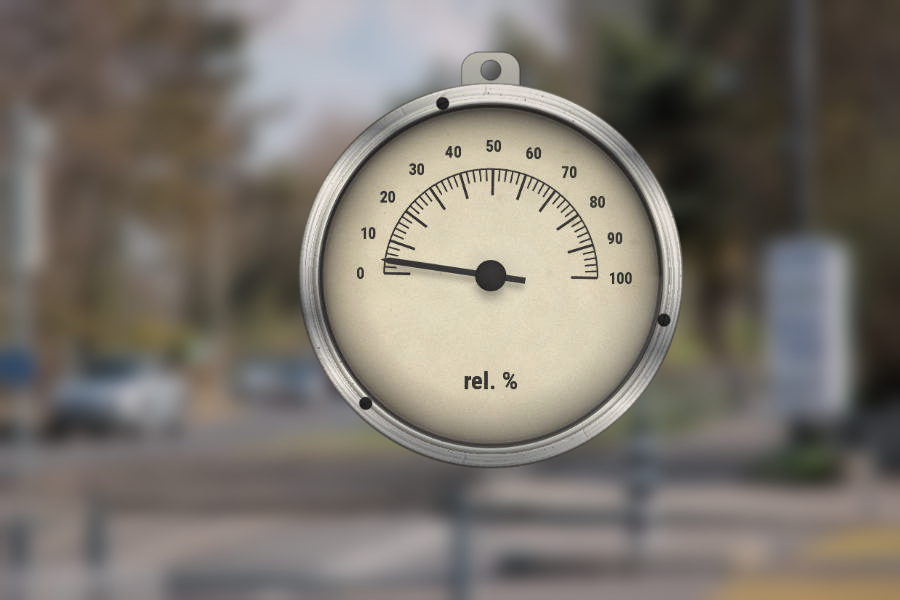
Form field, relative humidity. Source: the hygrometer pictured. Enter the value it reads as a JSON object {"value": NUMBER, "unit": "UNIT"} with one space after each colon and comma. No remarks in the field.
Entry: {"value": 4, "unit": "%"}
